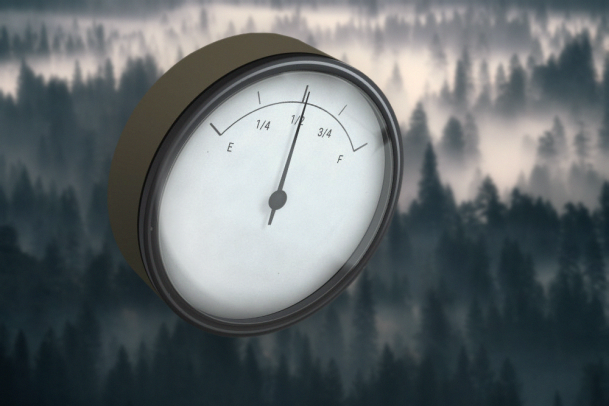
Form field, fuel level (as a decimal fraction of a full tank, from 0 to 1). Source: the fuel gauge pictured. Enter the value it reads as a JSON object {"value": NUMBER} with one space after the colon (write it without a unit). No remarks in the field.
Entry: {"value": 0.5}
